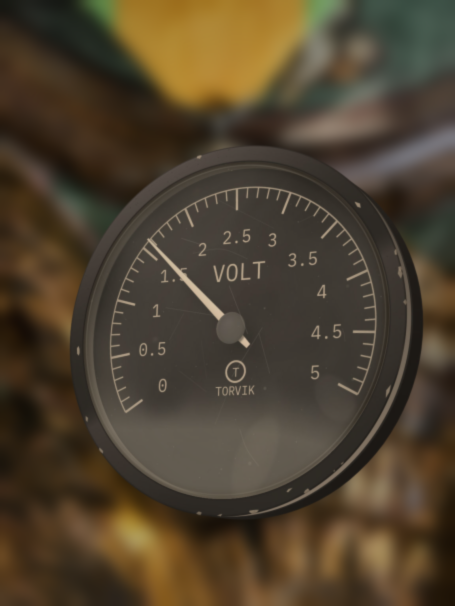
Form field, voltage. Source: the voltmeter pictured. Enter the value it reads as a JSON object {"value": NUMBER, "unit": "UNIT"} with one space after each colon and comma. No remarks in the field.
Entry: {"value": 1.6, "unit": "V"}
